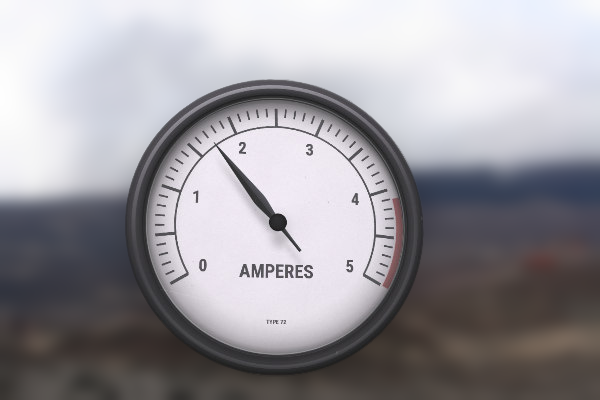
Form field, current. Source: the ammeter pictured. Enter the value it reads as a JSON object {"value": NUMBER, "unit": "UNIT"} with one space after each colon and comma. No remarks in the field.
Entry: {"value": 1.7, "unit": "A"}
